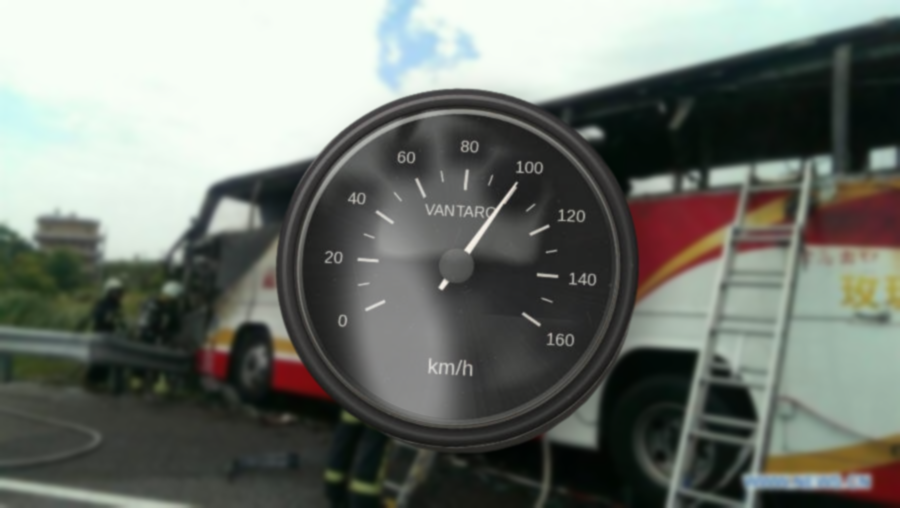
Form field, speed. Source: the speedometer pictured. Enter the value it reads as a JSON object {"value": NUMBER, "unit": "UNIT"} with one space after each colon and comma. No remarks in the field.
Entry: {"value": 100, "unit": "km/h"}
